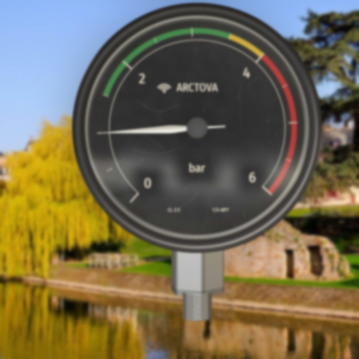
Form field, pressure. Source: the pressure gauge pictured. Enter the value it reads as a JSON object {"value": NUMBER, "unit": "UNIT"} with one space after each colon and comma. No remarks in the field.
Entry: {"value": 1, "unit": "bar"}
